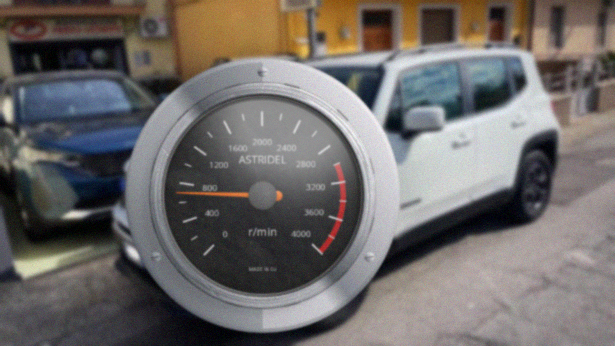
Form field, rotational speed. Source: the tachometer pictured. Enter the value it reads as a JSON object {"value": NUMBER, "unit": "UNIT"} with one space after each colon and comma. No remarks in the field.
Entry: {"value": 700, "unit": "rpm"}
